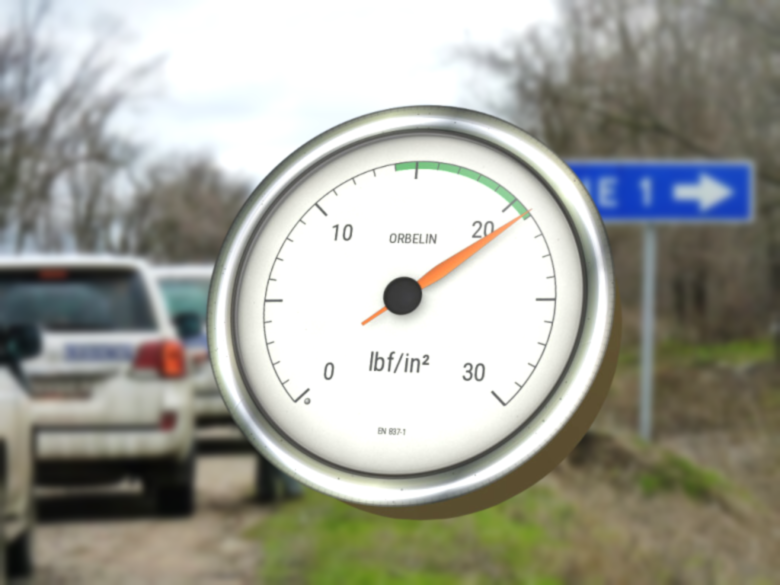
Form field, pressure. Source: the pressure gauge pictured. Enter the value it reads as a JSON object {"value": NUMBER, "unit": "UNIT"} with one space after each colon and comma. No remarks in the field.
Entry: {"value": 21, "unit": "psi"}
